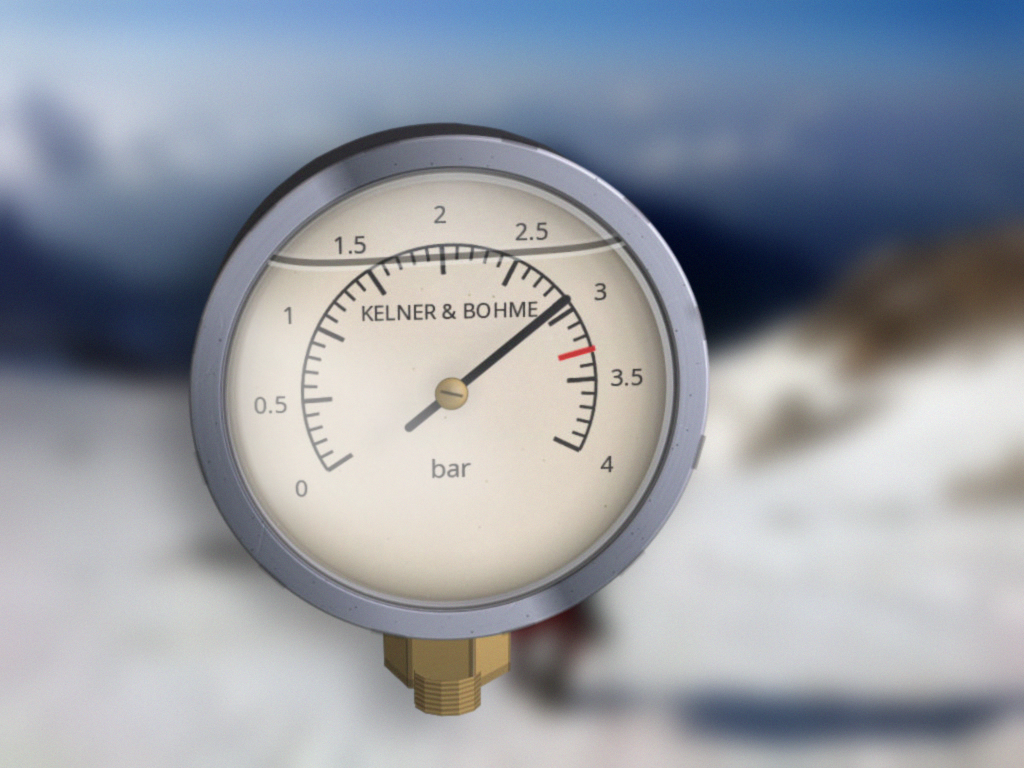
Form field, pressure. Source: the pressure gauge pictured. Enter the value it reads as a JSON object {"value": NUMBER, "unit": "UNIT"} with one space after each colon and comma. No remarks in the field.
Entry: {"value": 2.9, "unit": "bar"}
